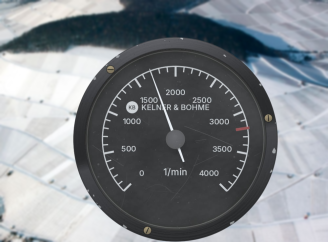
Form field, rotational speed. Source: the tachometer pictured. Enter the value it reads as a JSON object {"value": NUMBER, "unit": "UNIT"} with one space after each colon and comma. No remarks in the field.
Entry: {"value": 1700, "unit": "rpm"}
